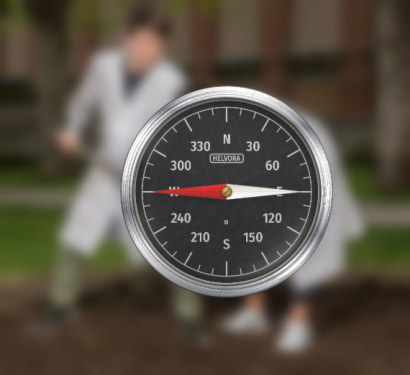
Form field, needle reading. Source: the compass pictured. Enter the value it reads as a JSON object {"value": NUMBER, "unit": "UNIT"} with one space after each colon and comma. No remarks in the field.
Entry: {"value": 270, "unit": "°"}
